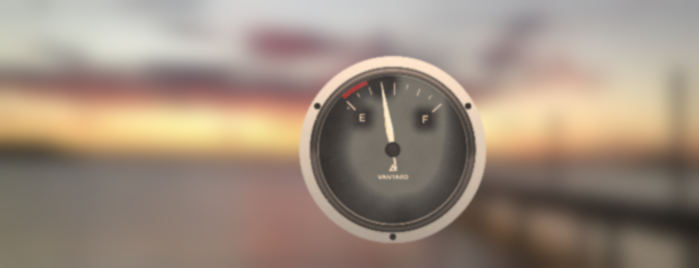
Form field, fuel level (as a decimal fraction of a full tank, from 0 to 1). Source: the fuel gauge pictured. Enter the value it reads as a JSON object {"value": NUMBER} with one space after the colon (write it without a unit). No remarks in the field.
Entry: {"value": 0.375}
